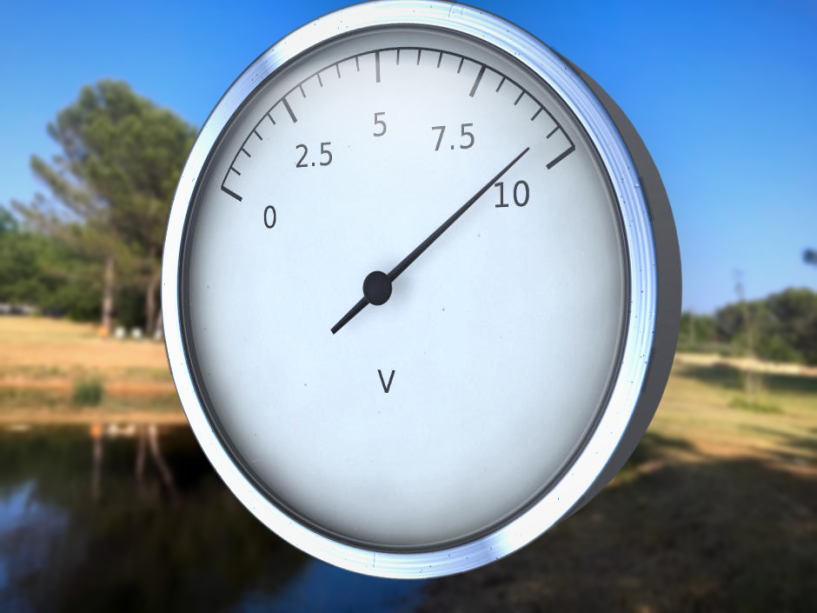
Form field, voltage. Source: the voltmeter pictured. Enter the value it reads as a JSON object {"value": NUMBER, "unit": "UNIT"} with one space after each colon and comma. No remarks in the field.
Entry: {"value": 9.5, "unit": "V"}
